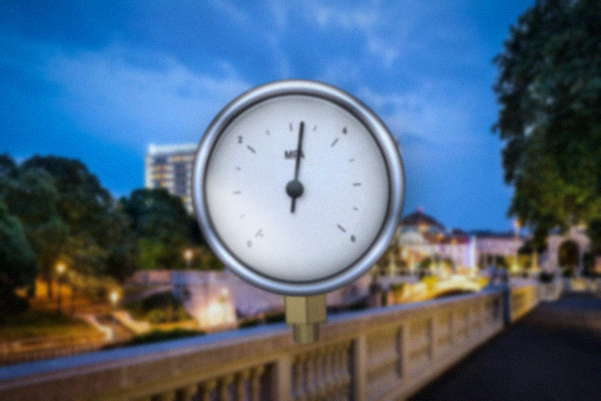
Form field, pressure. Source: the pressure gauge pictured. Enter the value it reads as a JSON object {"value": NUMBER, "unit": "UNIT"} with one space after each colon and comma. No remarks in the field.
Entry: {"value": 3.25, "unit": "MPa"}
